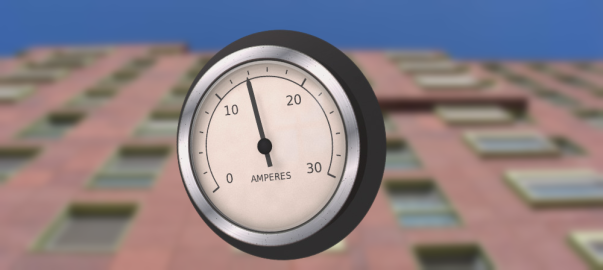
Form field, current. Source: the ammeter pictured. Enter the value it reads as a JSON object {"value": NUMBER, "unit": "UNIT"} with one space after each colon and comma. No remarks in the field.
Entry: {"value": 14, "unit": "A"}
